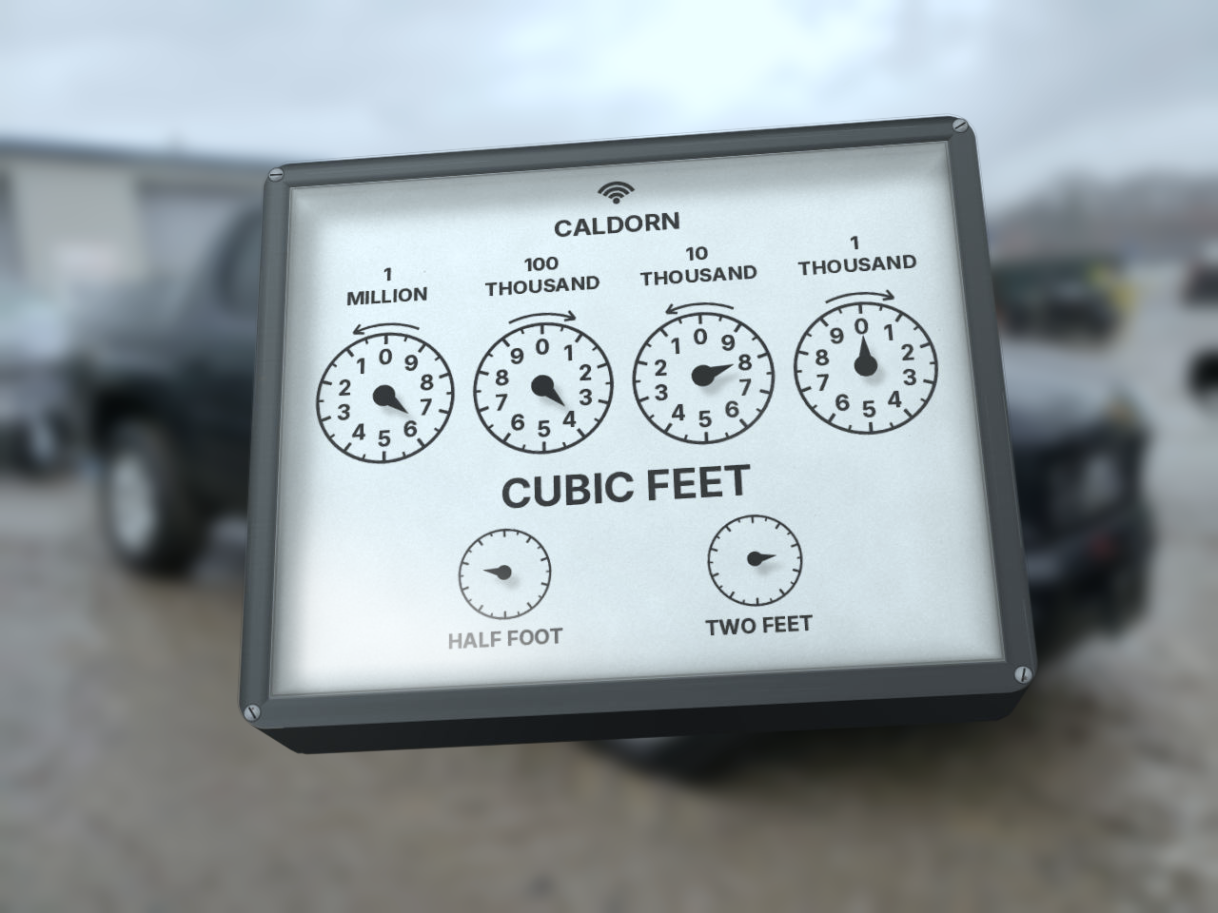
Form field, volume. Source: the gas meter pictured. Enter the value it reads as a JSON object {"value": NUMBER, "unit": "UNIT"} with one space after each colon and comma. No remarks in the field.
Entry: {"value": 638000, "unit": "ft³"}
